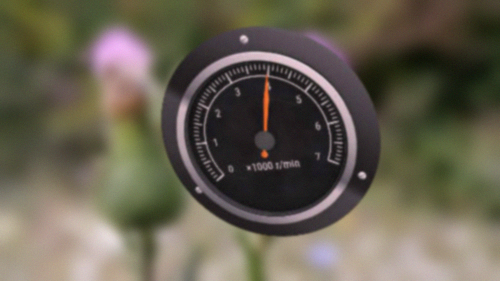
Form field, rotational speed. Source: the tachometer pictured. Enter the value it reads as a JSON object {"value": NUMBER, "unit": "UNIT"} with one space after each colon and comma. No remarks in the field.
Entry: {"value": 4000, "unit": "rpm"}
